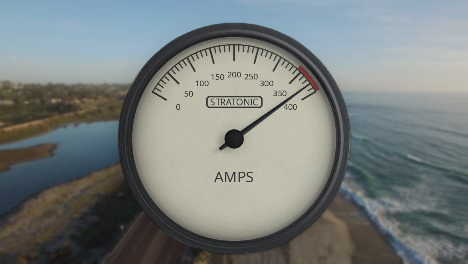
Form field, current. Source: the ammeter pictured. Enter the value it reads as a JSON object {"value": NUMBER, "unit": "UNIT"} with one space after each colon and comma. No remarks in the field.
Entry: {"value": 380, "unit": "A"}
